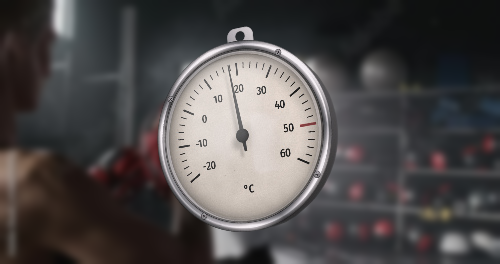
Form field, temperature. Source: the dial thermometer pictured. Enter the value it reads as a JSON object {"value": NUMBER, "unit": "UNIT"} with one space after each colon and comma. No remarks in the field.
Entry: {"value": 18, "unit": "°C"}
